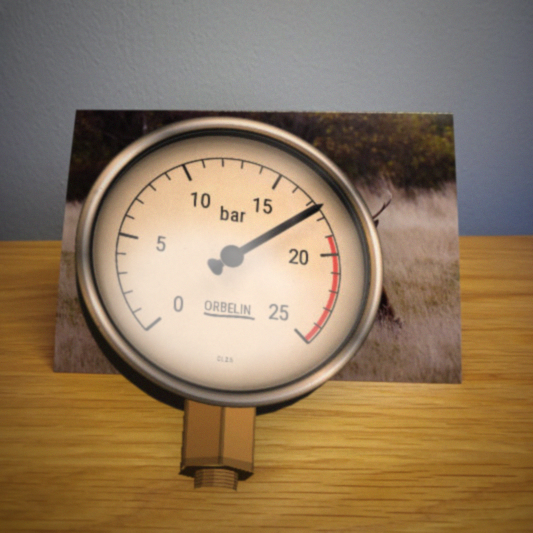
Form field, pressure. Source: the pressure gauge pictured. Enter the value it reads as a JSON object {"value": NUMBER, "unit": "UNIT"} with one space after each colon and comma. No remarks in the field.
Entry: {"value": 17.5, "unit": "bar"}
